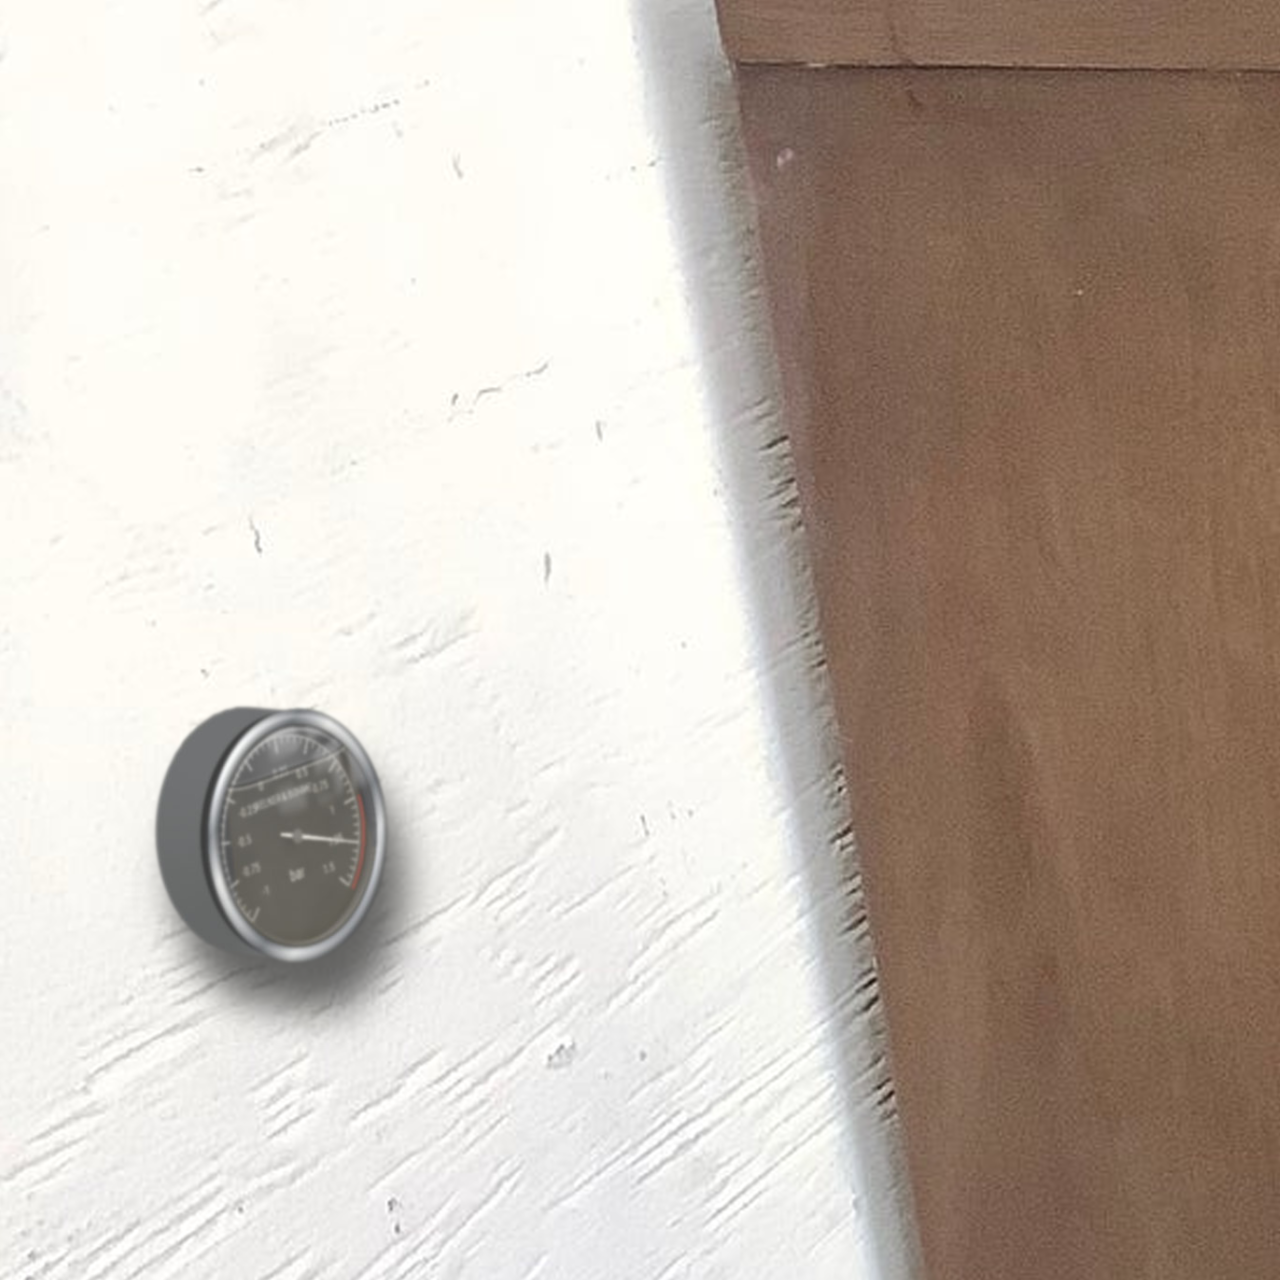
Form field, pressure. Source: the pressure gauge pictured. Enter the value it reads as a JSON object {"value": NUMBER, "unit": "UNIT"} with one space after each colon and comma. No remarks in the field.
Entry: {"value": 1.25, "unit": "bar"}
